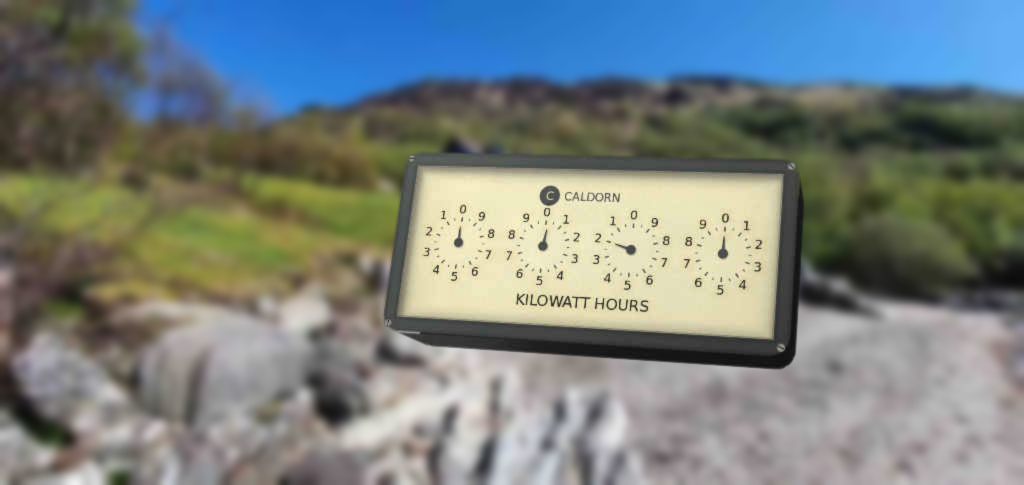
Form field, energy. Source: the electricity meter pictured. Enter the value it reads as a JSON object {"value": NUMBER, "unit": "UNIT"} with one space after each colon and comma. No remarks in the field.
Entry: {"value": 20, "unit": "kWh"}
